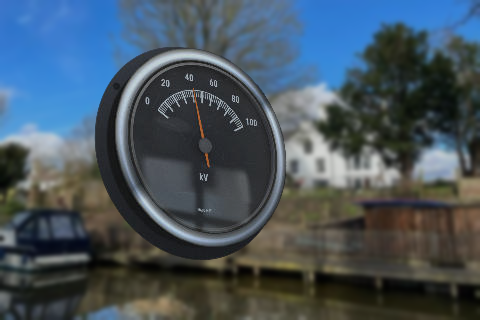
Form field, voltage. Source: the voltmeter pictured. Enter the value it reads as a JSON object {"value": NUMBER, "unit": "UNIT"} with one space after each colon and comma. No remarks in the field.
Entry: {"value": 40, "unit": "kV"}
